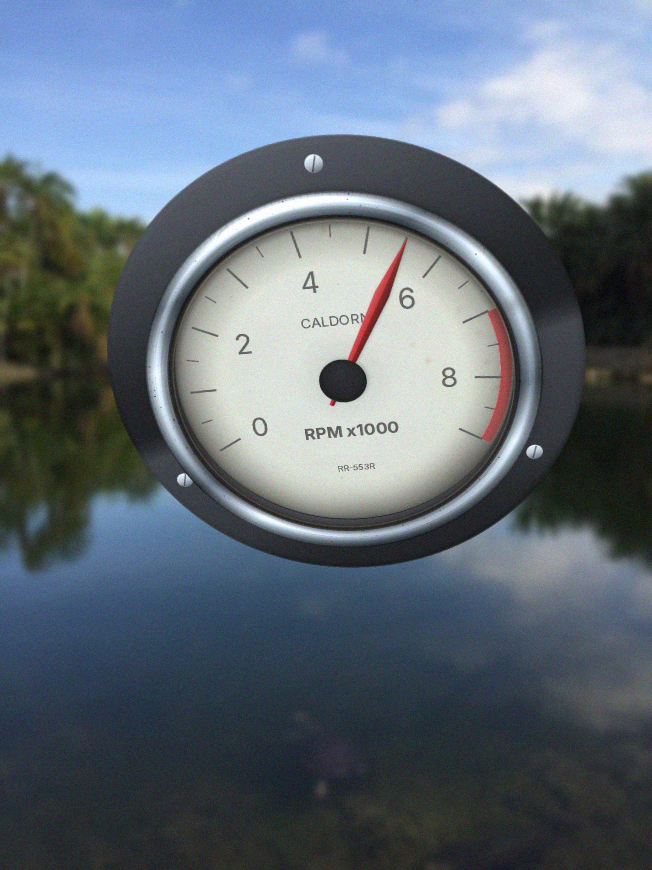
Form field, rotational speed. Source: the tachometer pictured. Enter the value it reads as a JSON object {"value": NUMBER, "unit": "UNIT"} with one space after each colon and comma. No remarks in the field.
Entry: {"value": 5500, "unit": "rpm"}
